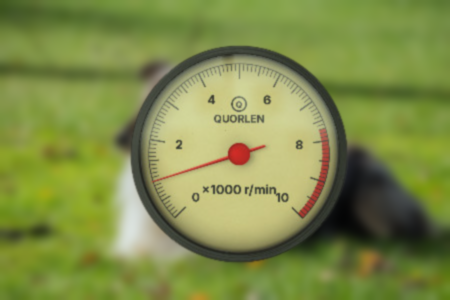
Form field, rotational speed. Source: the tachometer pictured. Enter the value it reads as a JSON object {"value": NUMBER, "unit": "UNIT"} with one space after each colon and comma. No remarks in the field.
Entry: {"value": 1000, "unit": "rpm"}
